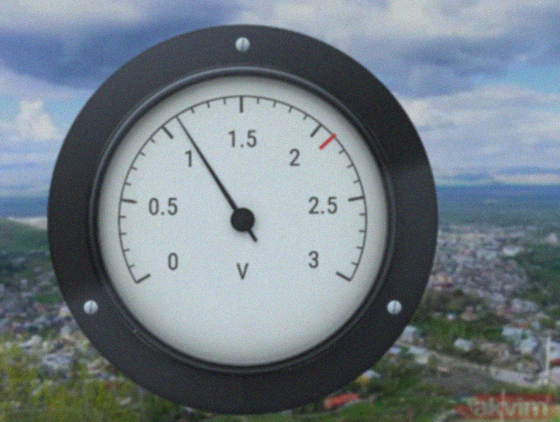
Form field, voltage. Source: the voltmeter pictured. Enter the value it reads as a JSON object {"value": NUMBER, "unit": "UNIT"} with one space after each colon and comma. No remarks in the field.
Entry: {"value": 1.1, "unit": "V"}
